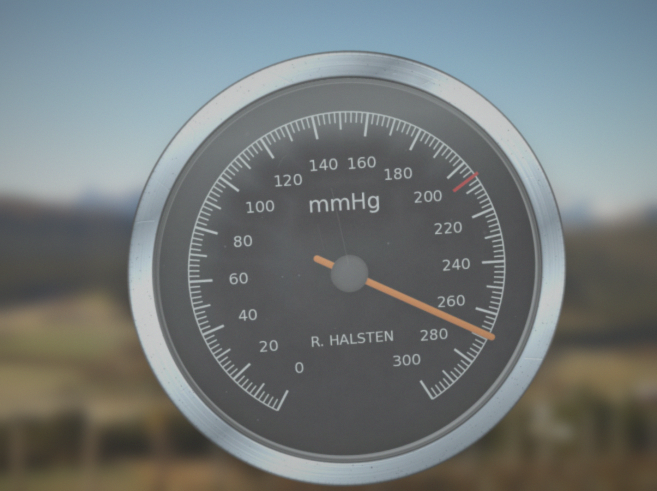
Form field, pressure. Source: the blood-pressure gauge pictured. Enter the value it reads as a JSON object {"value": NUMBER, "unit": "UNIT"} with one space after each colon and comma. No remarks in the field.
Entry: {"value": 268, "unit": "mmHg"}
